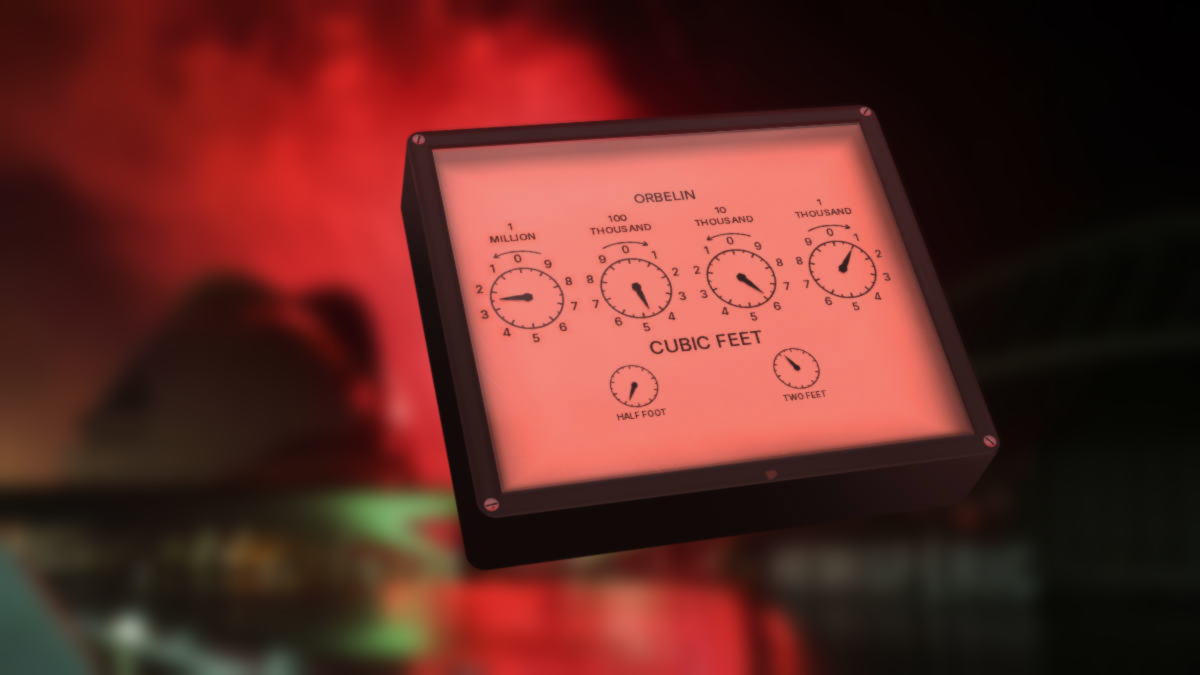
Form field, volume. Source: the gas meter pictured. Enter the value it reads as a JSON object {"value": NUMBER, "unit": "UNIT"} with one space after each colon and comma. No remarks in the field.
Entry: {"value": 246100, "unit": "ft³"}
